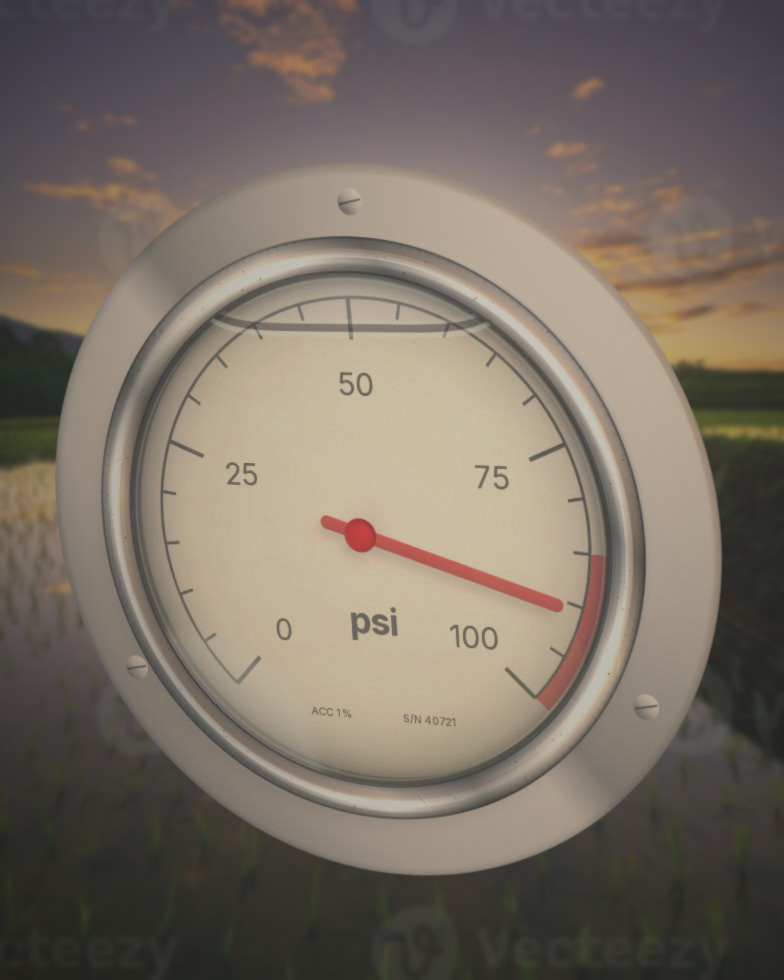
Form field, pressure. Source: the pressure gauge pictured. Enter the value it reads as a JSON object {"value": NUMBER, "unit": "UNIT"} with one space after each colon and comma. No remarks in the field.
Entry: {"value": 90, "unit": "psi"}
